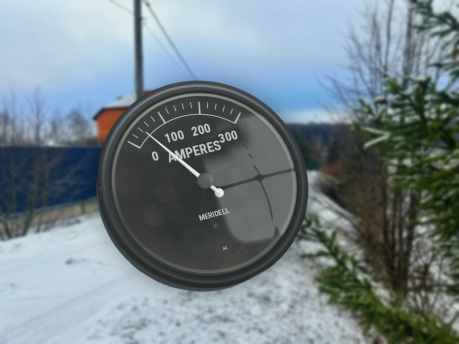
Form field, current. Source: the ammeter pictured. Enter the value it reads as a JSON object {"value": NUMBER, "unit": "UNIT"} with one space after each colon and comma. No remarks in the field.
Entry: {"value": 40, "unit": "A"}
